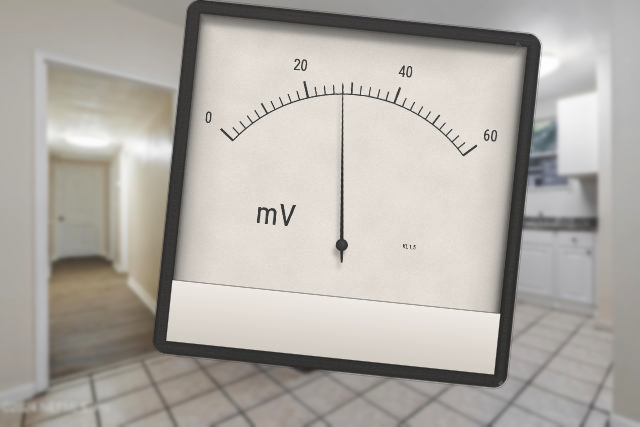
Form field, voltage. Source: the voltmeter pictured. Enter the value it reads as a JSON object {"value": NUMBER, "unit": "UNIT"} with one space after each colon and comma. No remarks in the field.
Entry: {"value": 28, "unit": "mV"}
